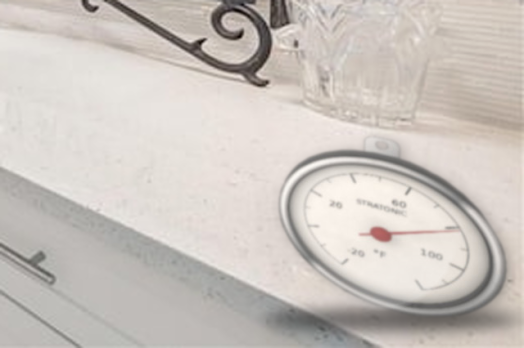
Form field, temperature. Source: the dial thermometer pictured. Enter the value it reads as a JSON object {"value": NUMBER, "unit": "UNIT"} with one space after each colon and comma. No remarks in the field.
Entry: {"value": 80, "unit": "°F"}
